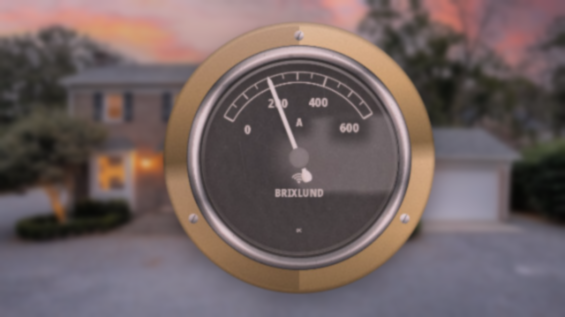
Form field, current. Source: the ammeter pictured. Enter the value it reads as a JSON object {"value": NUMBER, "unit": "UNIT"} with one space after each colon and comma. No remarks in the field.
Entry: {"value": 200, "unit": "A"}
